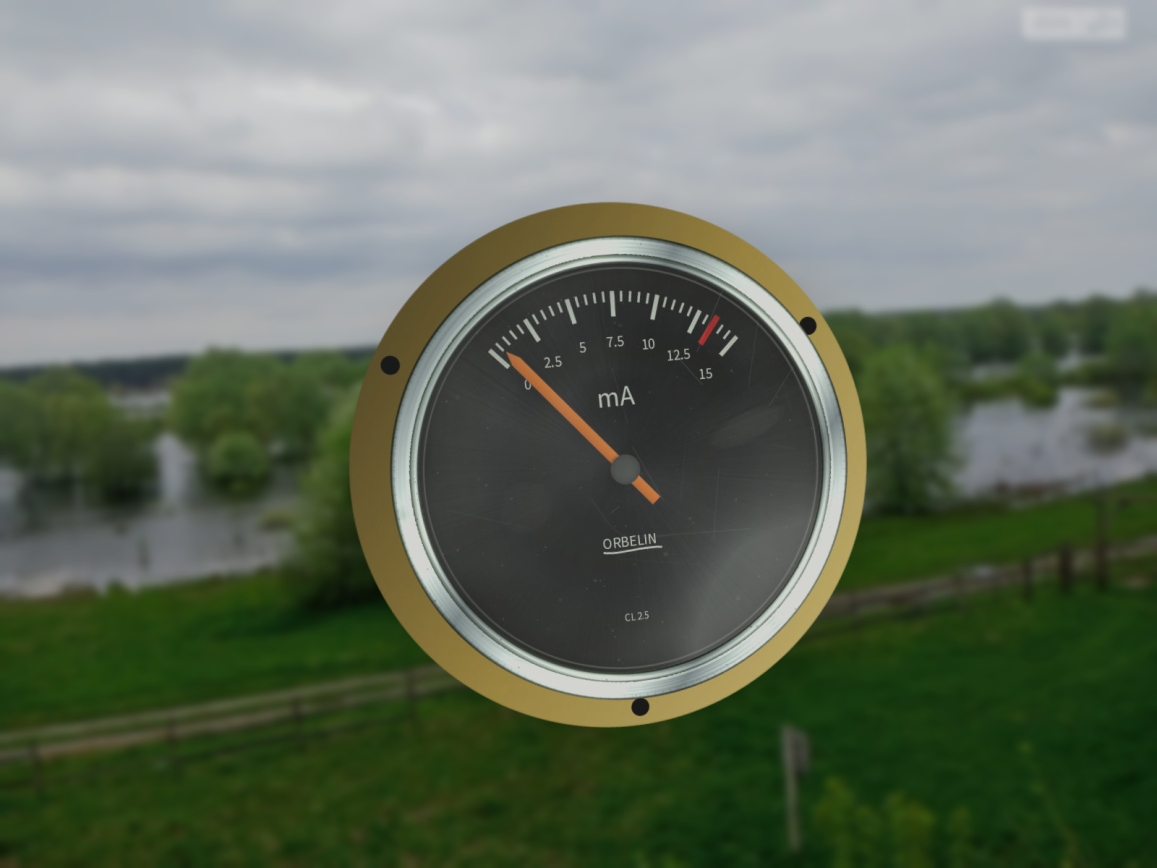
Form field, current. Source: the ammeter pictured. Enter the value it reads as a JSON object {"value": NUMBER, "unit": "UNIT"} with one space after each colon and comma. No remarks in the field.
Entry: {"value": 0.5, "unit": "mA"}
